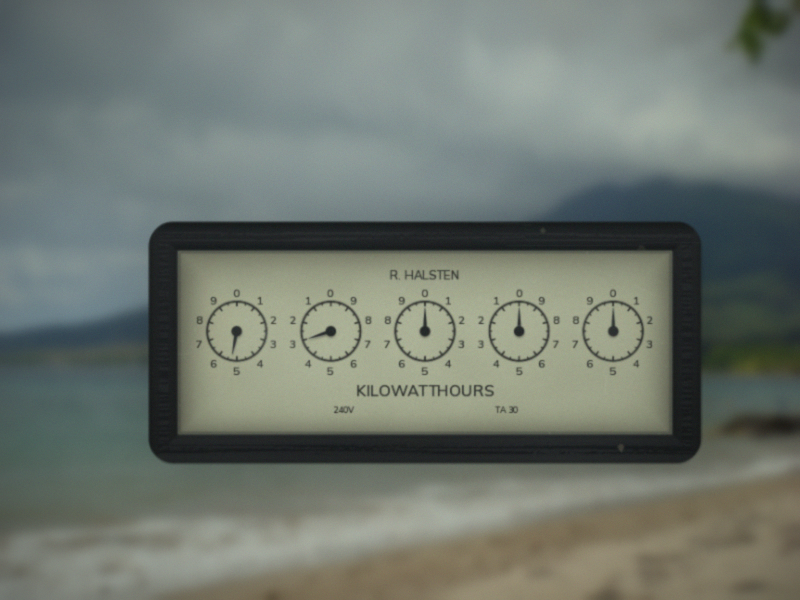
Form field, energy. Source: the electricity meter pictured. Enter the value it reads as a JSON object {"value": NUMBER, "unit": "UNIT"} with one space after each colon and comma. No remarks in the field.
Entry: {"value": 53000, "unit": "kWh"}
